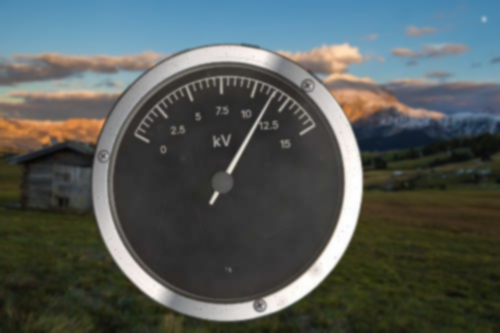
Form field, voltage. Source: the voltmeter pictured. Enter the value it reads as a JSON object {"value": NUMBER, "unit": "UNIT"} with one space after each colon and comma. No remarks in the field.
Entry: {"value": 11.5, "unit": "kV"}
